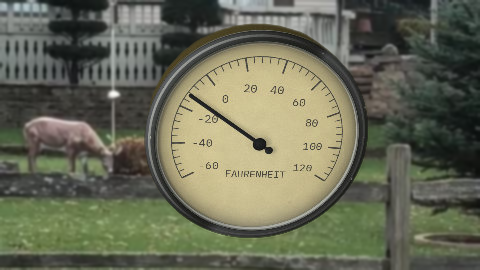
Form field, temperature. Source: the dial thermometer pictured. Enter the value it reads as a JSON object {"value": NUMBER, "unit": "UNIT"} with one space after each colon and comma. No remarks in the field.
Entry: {"value": -12, "unit": "°F"}
